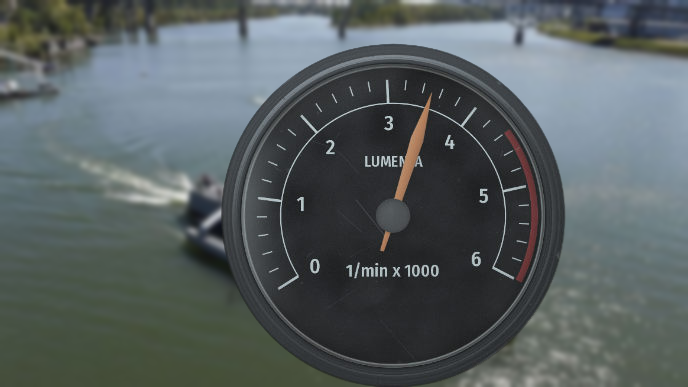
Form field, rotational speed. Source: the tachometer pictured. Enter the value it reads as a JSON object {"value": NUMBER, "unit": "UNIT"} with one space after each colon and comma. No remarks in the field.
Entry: {"value": 3500, "unit": "rpm"}
